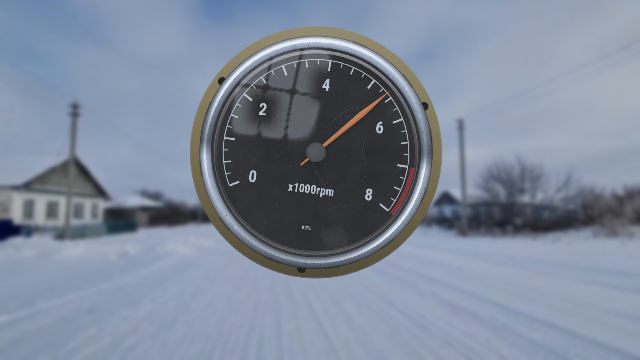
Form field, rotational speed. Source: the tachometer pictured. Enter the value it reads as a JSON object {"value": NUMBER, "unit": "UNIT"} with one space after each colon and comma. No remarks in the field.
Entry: {"value": 5375, "unit": "rpm"}
